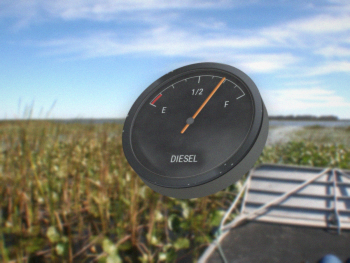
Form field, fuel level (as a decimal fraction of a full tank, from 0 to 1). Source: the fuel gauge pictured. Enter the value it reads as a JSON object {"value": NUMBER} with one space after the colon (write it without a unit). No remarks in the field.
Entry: {"value": 0.75}
